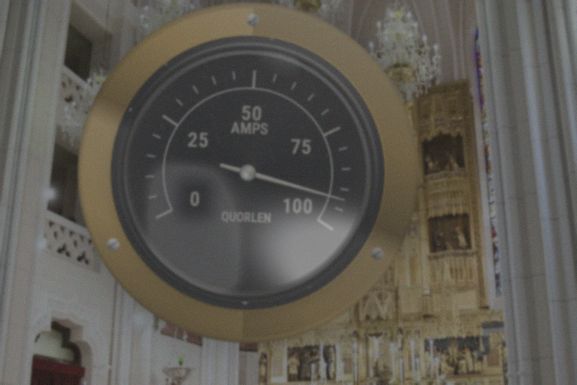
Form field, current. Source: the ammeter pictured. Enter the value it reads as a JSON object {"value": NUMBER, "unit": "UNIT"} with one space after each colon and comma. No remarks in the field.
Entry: {"value": 92.5, "unit": "A"}
